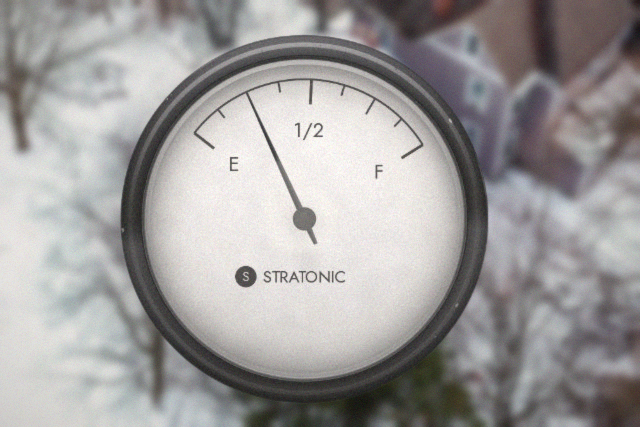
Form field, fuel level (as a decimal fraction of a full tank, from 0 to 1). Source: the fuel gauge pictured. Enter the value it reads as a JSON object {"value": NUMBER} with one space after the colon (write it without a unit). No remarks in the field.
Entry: {"value": 0.25}
